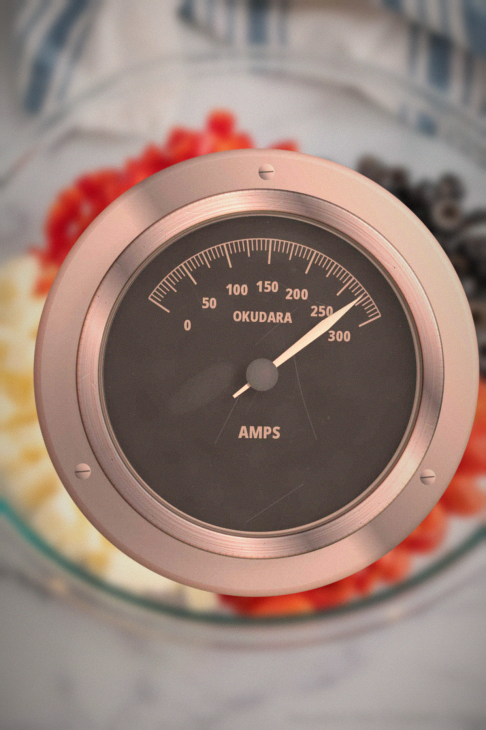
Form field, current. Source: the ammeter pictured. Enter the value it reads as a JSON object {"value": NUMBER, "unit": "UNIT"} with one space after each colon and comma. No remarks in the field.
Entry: {"value": 270, "unit": "A"}
